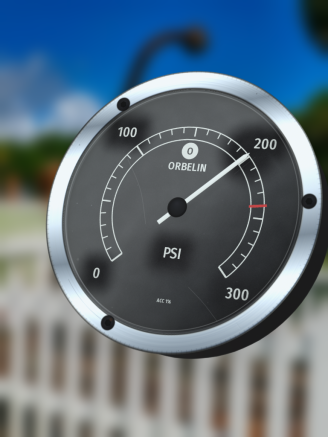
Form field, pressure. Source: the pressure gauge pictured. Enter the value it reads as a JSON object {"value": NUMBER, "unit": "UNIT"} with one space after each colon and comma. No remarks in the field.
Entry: {"value": 200, "unit": "psi"}
